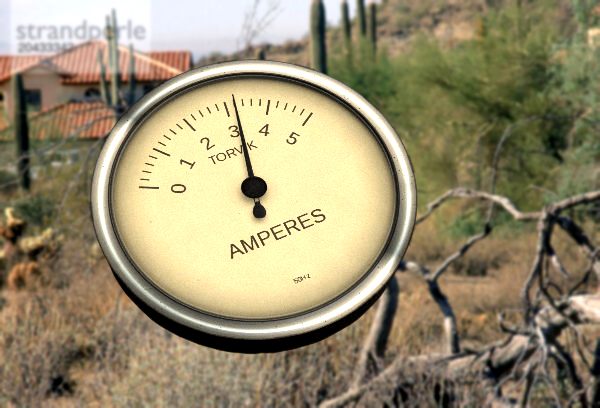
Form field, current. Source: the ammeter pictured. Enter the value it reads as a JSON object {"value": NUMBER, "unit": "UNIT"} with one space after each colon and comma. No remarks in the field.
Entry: {"value": 3.2, "unit": "A"}
